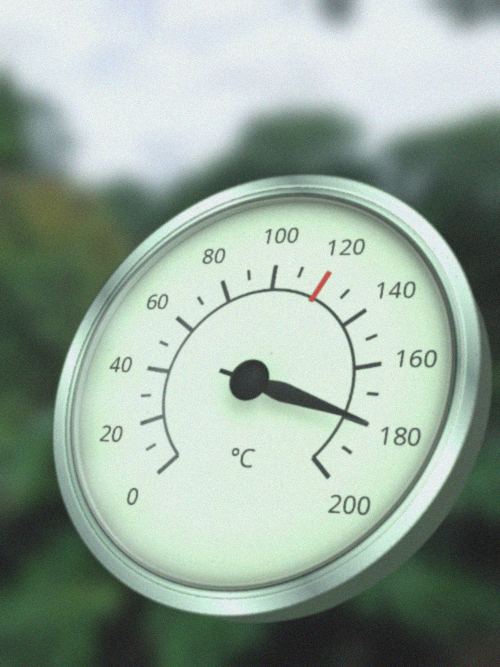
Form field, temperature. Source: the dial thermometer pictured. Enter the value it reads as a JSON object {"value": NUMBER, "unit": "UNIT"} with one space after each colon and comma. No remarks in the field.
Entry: {"value": 180, "unit": "°C"}
